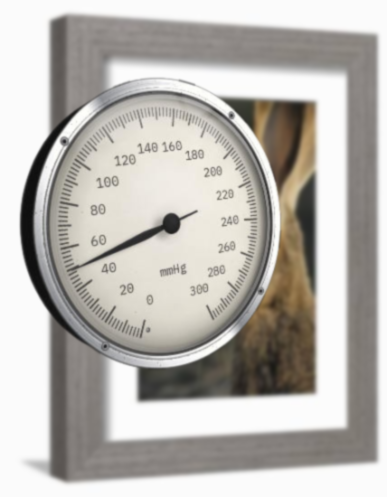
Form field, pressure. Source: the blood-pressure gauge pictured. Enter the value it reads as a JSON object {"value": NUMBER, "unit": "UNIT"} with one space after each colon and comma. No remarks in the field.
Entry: {"value": 50, "unit": "mmHg"}
